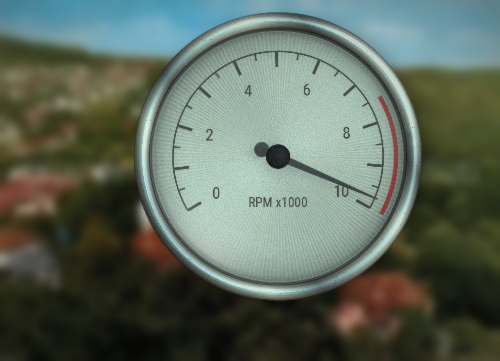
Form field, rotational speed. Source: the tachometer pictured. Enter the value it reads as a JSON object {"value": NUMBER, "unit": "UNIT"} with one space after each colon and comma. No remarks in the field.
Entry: {"value": 9750, "unit": "rpm"}
